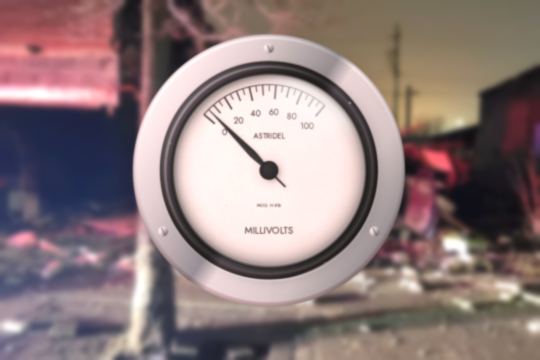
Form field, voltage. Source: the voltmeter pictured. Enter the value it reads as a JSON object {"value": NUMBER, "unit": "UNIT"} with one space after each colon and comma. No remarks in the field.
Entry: {"value": 5, "unit": "mV"}
